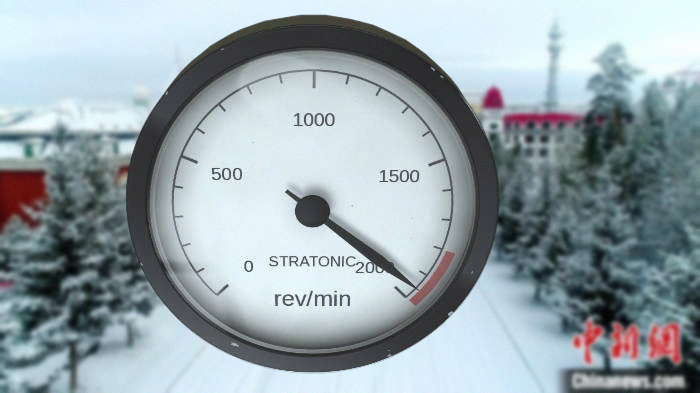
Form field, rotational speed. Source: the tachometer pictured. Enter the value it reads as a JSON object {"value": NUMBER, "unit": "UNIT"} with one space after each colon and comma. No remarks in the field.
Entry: {"value": 1950, "unit": "rpm"}
